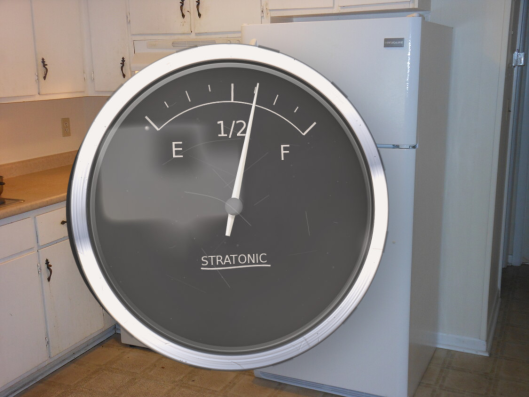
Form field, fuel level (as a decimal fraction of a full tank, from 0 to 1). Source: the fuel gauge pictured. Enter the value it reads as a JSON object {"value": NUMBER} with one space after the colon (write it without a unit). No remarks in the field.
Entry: {"value": 0.625}
